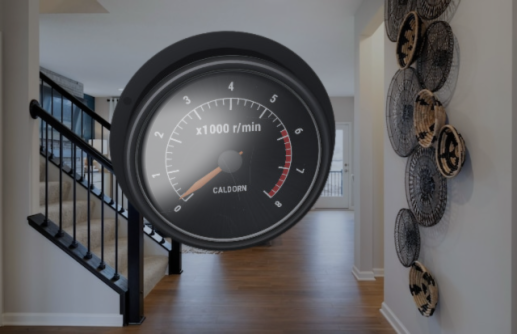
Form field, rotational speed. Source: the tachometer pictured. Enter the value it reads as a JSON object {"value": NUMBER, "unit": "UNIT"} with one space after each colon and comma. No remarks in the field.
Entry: {"value": 200, "unit": "rpm"}
